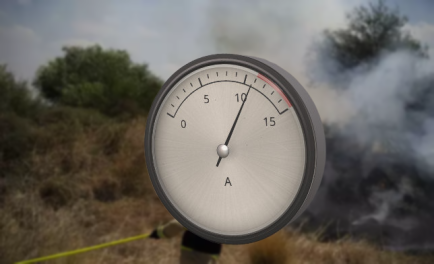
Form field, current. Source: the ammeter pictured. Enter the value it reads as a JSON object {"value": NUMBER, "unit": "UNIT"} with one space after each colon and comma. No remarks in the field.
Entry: {"value": 11, "unit": "A"}
